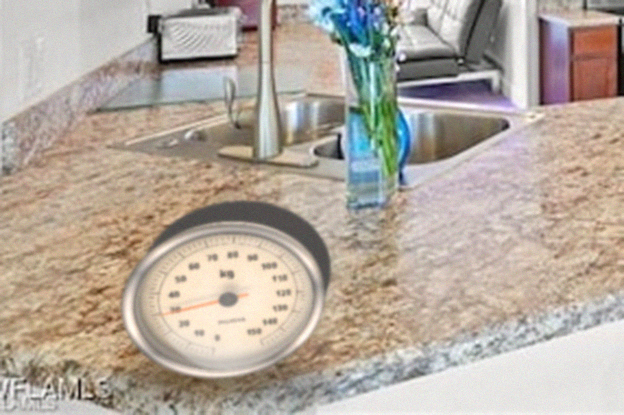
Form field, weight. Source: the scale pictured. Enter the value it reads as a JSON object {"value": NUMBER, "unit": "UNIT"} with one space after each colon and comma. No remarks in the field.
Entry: {"value": 30, "unit": "kg"}
